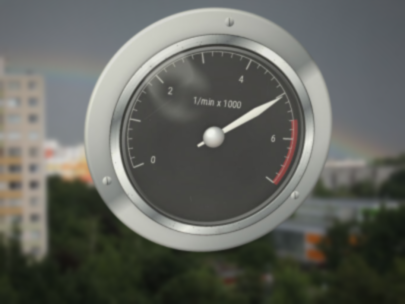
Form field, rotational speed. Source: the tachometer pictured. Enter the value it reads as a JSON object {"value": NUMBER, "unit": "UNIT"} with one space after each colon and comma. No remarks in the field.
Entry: {"value": 5000, "unit": "rpm"}
